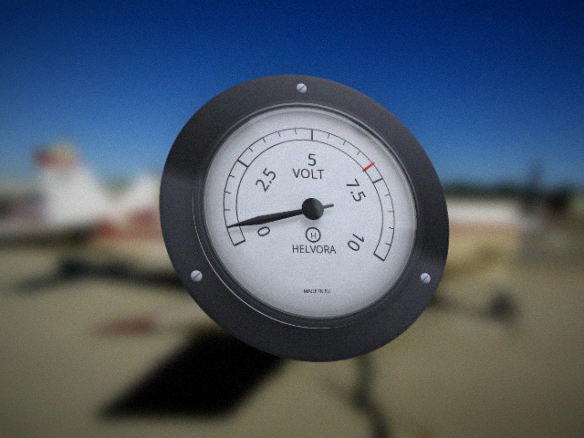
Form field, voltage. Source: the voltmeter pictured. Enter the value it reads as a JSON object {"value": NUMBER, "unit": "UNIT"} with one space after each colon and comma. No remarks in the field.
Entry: {"value": 0.5, "unit": "V"}
